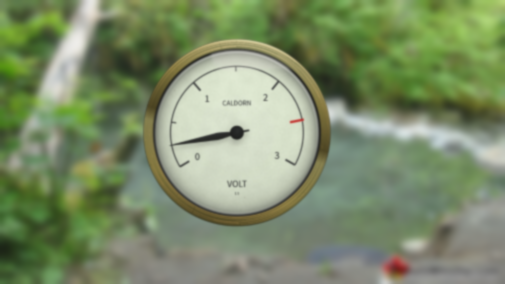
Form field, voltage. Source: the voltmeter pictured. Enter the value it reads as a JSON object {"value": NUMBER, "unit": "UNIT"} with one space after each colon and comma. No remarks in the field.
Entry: {"value": 0.25, "unit": "V"}
